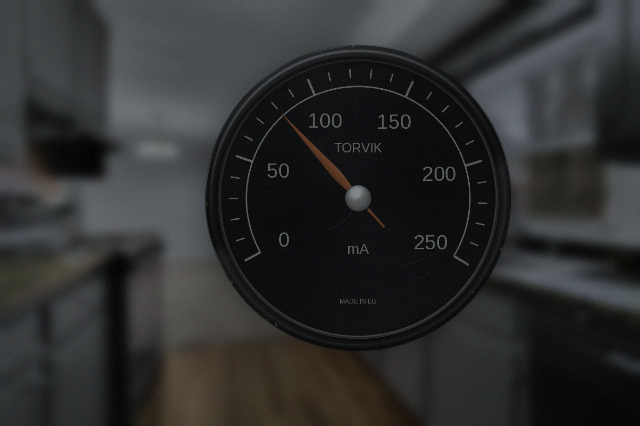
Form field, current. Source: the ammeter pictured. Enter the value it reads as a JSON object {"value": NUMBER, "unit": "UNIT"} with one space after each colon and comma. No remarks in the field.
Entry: {"value": 80, "unit": "mA"}
